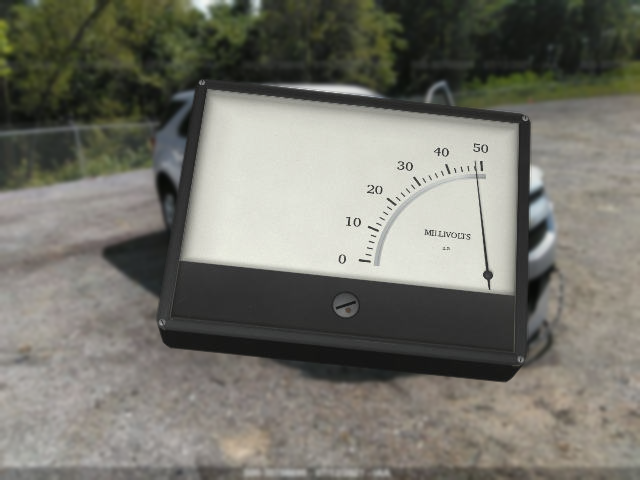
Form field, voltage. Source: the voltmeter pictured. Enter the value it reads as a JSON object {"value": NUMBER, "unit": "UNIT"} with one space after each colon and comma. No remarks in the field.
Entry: {"value": 48, "unit": "mV"}
